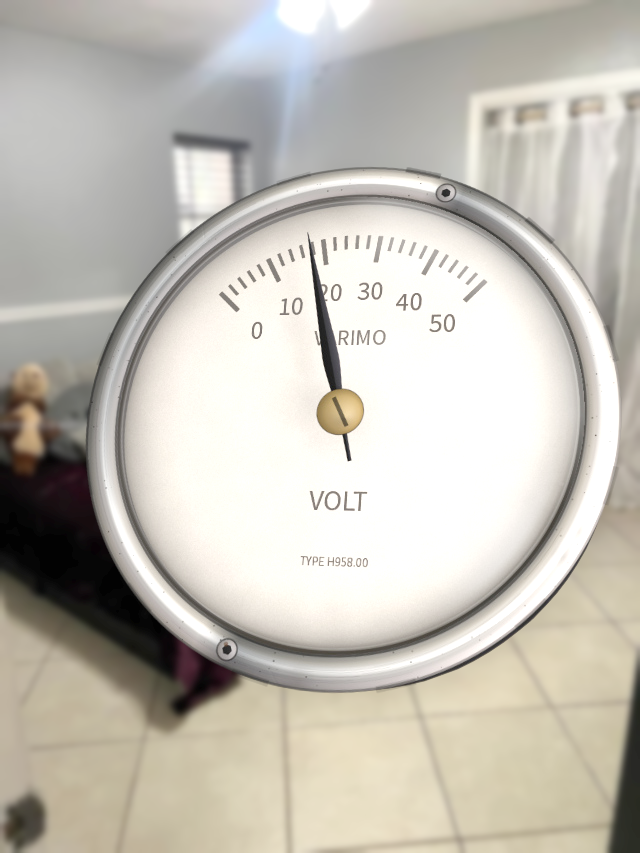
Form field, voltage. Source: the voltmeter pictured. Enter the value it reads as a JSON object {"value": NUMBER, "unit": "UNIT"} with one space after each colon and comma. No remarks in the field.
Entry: {"value": 18, "unit": "V"}
